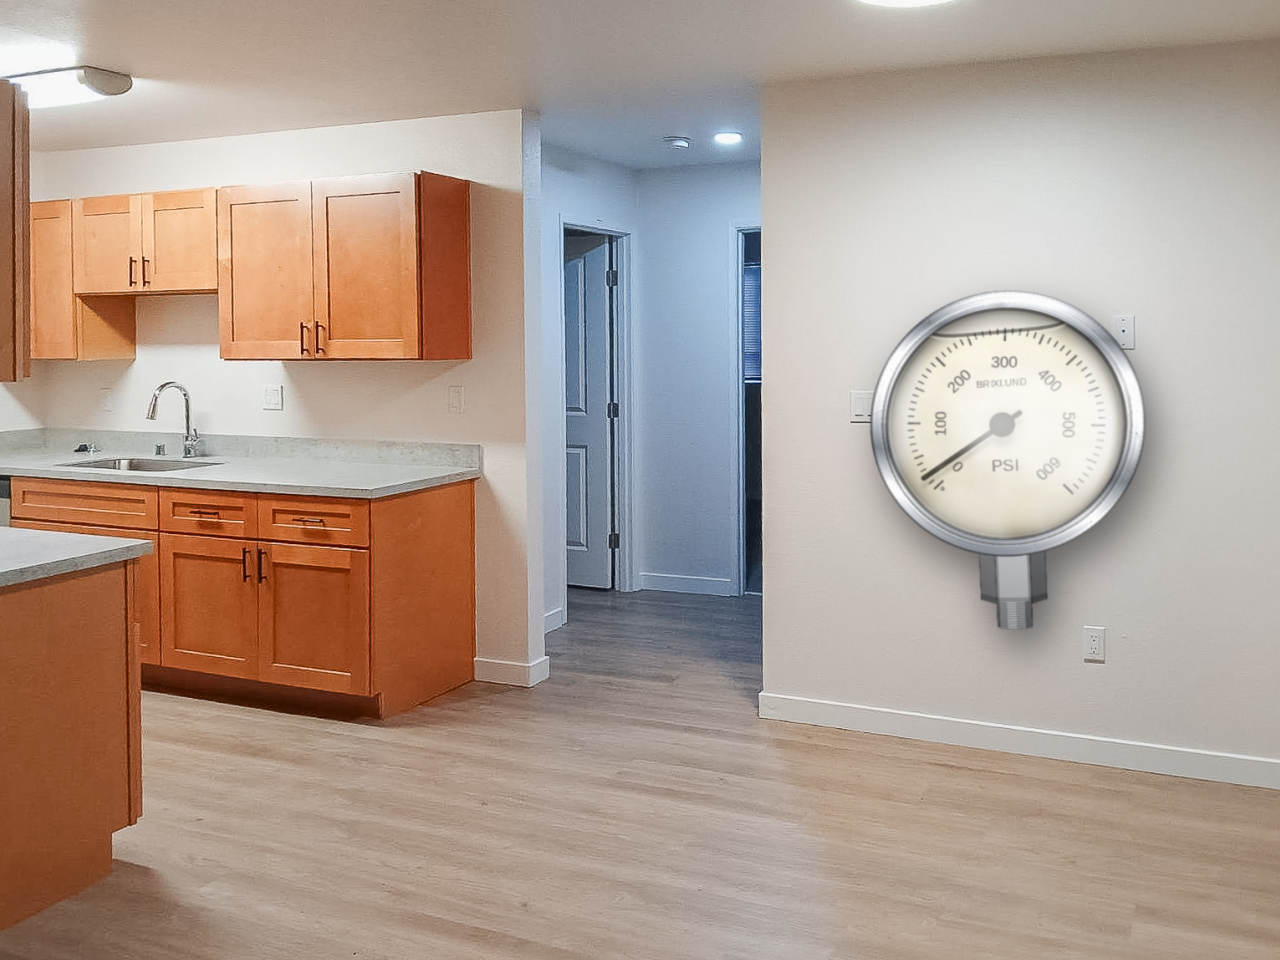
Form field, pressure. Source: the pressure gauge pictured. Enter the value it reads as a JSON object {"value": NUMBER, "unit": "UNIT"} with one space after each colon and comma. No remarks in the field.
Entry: {"value": 20, "unit": "psi"}
